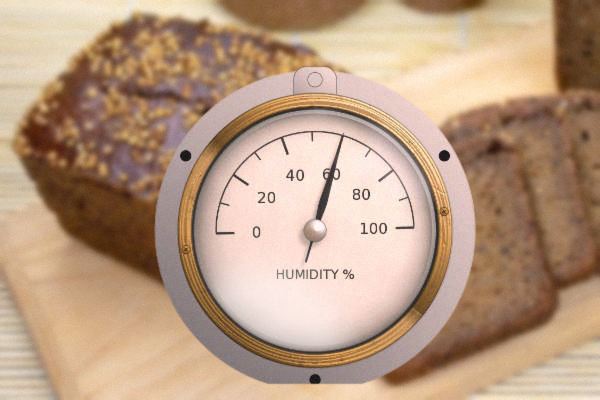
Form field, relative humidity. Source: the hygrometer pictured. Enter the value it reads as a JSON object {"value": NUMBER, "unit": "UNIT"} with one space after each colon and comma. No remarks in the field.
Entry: {"value": 60, "unit": "%"}
